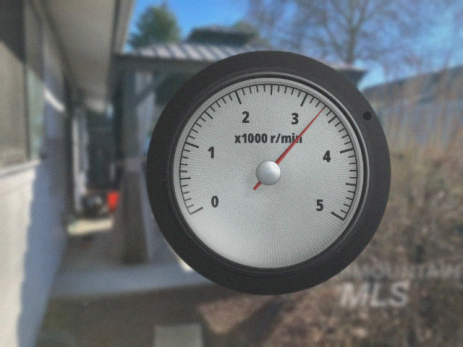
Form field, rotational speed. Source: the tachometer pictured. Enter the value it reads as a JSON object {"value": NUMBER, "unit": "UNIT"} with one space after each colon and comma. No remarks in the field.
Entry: {"value": 3300, "unit": "rpm"}
